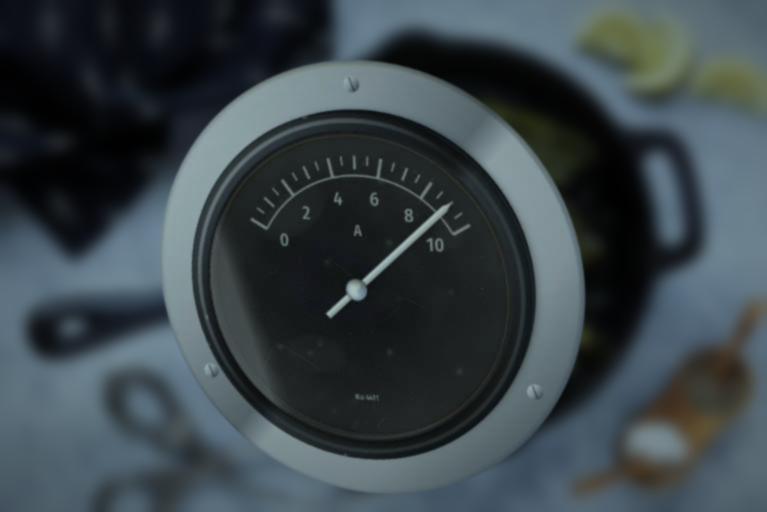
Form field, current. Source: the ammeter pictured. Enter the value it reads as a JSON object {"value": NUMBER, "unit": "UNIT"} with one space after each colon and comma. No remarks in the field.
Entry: {"value": 9, "unit": "A"}
